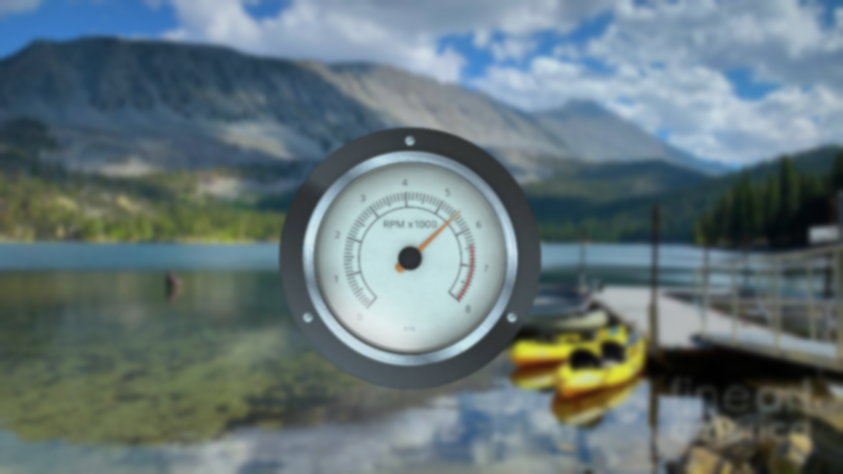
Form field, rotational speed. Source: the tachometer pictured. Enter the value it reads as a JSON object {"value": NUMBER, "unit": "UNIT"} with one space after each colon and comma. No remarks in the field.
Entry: {"value": 5500, "unit": "rpm"}
